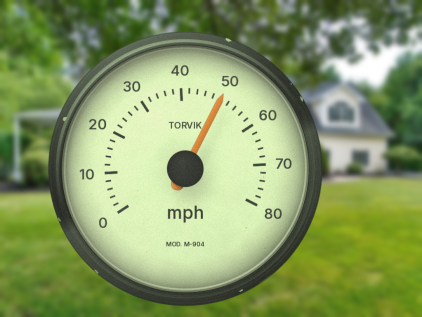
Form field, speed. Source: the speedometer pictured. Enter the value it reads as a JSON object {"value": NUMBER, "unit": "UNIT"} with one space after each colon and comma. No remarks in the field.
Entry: {"value": 50, "unit": "mph"}
